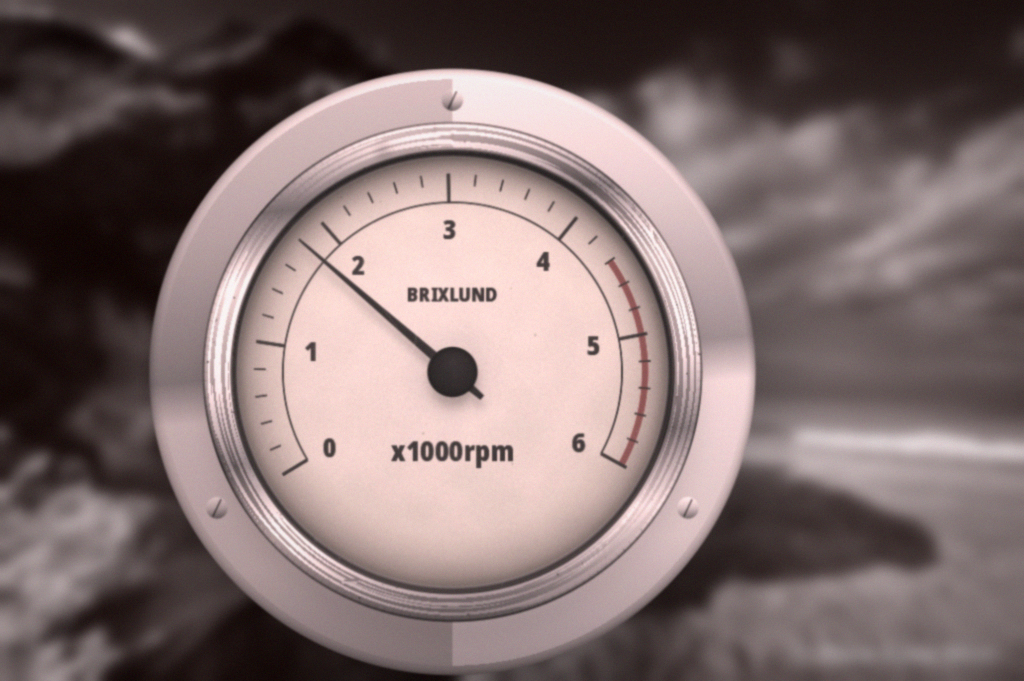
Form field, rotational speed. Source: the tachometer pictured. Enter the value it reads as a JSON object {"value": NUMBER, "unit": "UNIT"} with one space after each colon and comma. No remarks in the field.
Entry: {"value": 1800, "unit": "rpm"}
